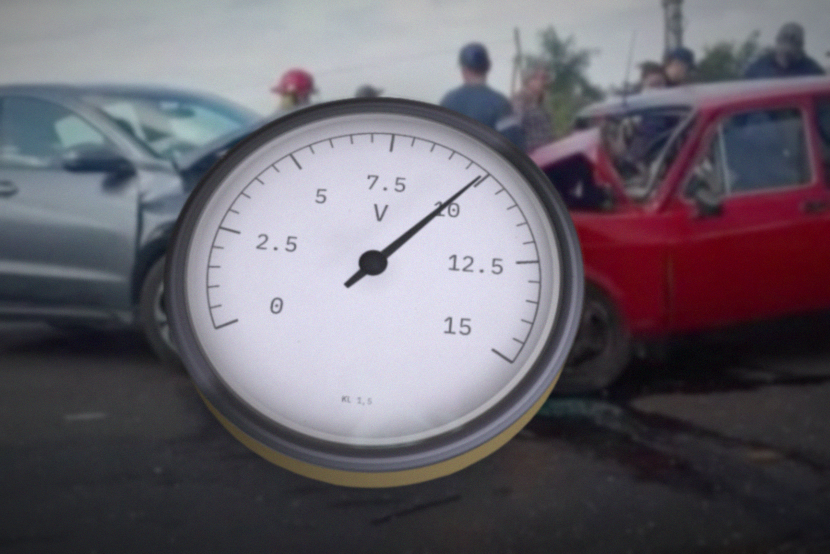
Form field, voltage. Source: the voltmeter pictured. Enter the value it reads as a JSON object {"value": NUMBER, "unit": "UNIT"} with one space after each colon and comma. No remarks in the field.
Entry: {"value": 10, "unit": "V"}
